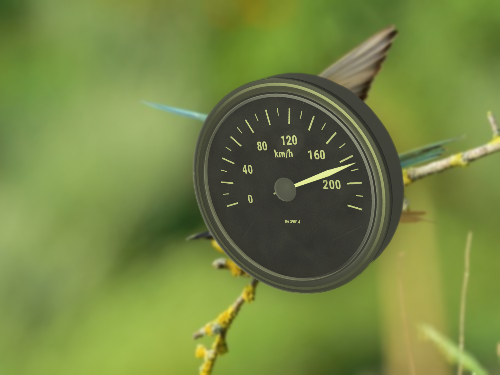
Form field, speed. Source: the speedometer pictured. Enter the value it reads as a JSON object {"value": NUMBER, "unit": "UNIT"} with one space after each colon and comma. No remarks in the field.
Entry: {"value": 185, "unit": "km/h"}
